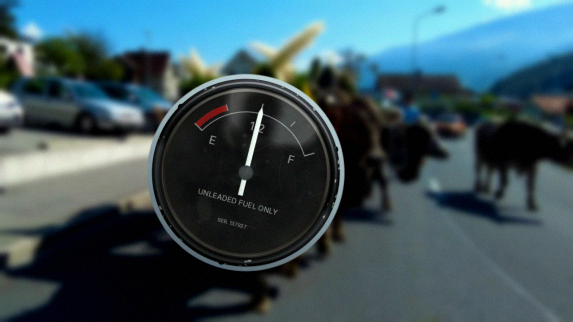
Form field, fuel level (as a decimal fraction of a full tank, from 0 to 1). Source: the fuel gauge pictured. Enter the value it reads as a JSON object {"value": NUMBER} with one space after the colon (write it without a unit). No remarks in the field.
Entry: {"value": 0.5}
